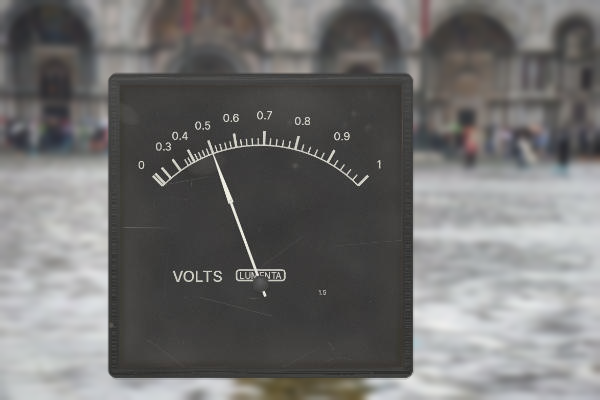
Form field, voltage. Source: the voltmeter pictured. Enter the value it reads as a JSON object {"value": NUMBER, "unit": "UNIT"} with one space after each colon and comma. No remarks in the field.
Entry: {"value": 0.5, "unit": "V"}
